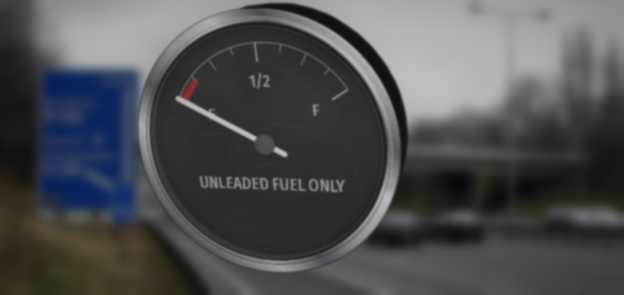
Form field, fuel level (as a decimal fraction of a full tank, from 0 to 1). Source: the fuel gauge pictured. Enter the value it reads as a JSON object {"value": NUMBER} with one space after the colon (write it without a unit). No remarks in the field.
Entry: {"value": 0}
